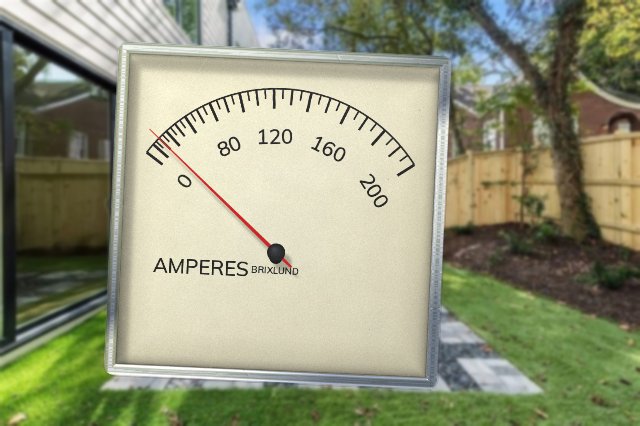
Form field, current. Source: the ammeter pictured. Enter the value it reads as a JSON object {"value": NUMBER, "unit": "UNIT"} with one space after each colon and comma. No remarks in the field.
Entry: {"value": 30, "unit": "A"}
